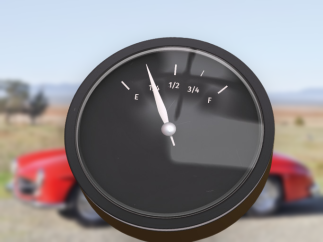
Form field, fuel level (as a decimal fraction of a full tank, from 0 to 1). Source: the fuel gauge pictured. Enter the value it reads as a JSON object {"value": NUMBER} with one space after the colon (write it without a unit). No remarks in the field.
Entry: {"value": 0.25}
